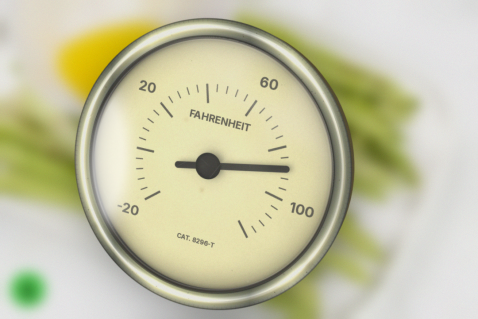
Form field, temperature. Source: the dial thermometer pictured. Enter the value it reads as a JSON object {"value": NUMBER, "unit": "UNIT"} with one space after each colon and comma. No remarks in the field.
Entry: {"value": 88, "unit": "°F"}
